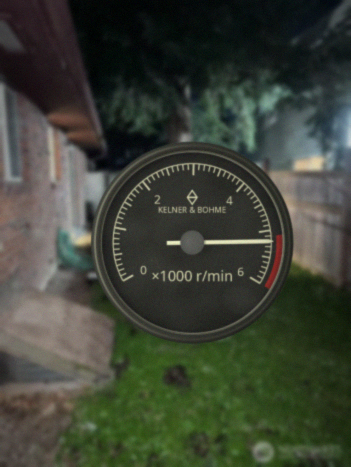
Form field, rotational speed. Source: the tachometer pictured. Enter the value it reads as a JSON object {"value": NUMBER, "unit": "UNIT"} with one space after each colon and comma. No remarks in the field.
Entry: {"value": 5200, "unit": "rpm"}
